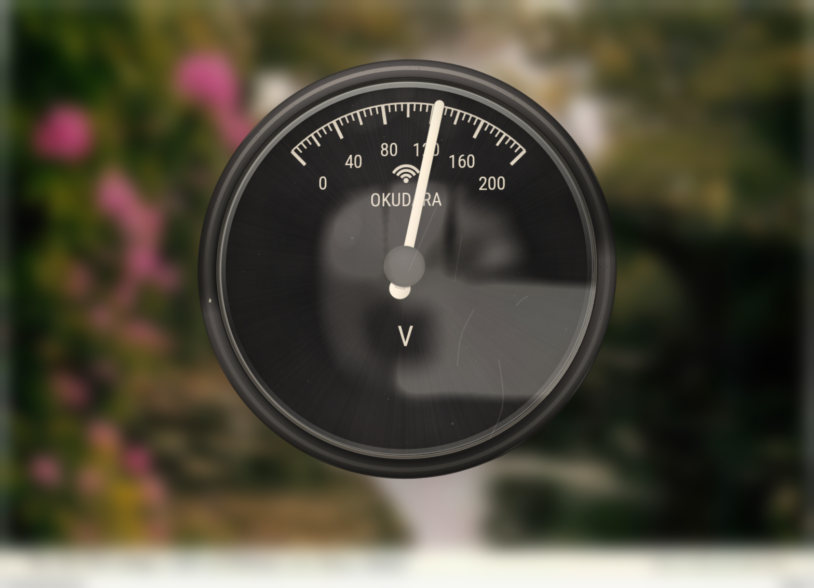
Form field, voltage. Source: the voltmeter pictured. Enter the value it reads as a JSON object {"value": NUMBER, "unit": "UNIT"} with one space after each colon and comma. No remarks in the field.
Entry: {"value": 125, "unit": "V"}
